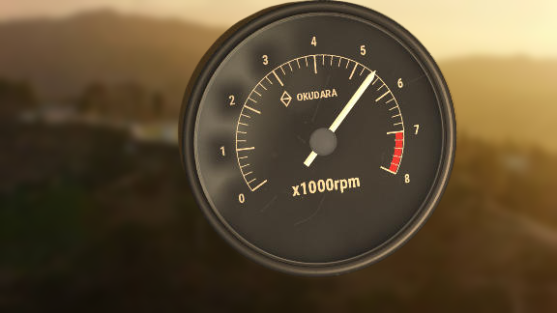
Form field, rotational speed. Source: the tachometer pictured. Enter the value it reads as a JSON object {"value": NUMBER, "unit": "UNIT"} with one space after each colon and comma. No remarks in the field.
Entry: {"value": 5400, "unit": "rpm"}
